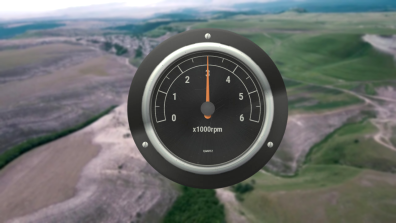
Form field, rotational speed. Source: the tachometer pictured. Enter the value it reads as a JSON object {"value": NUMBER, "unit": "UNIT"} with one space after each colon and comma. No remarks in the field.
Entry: {"value": 3000, "unit": "rpm"}
